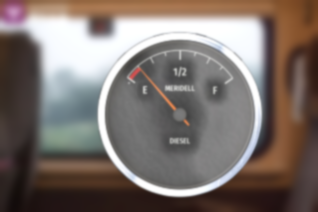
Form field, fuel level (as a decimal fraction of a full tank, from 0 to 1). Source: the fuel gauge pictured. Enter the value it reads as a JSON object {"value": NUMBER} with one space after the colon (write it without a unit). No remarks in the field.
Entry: {"value": 0.125}
